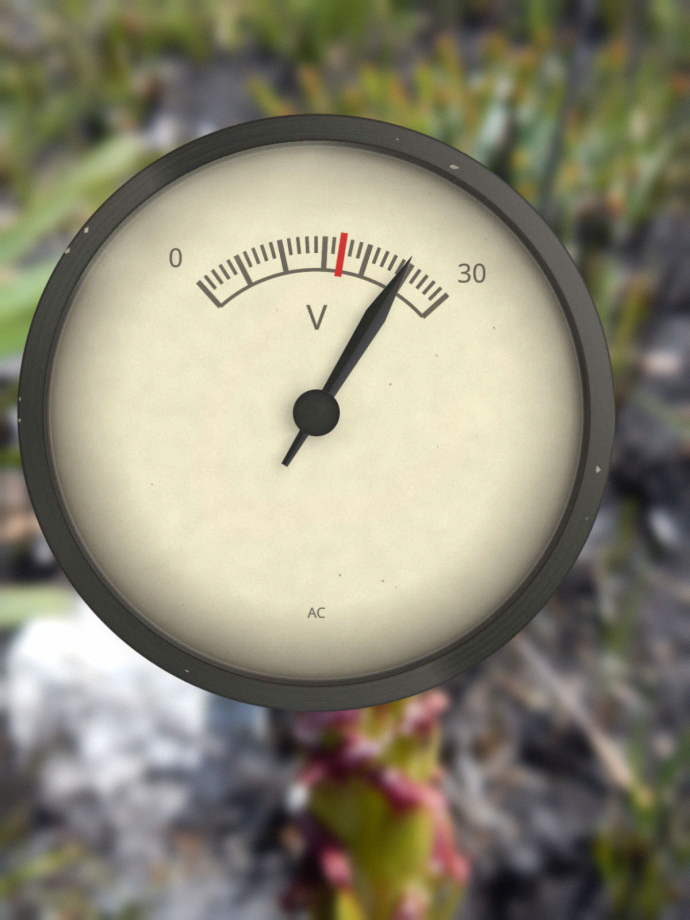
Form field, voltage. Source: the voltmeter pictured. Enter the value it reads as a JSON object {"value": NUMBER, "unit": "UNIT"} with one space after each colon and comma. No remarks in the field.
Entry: {"value": 24.5, "unit": "V"}
